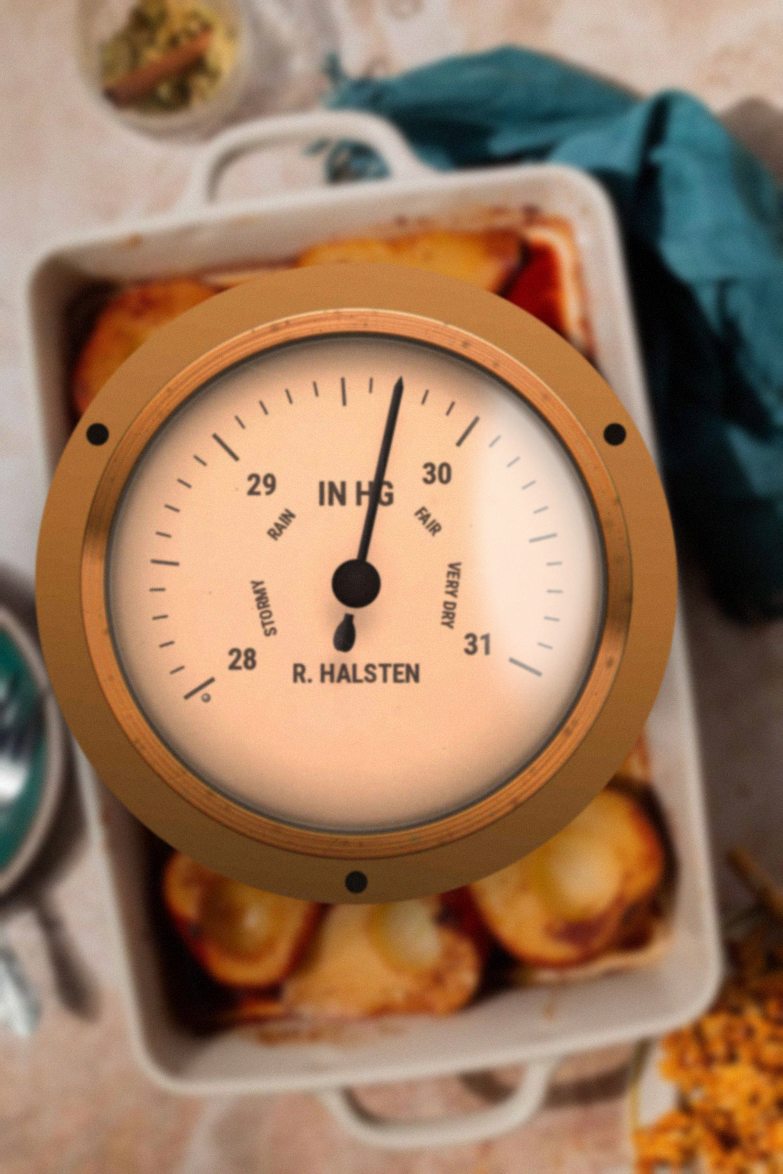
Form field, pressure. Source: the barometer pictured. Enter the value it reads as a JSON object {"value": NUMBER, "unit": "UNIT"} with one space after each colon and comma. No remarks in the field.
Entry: {"value": 29.7, "unit": "inHg"}
